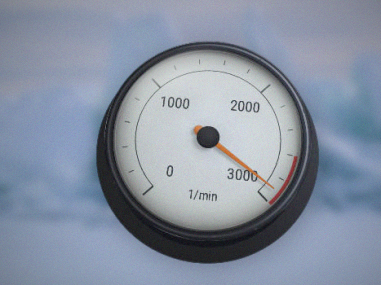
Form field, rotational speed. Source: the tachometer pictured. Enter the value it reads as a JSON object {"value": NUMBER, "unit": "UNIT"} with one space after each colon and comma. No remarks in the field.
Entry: {"value": 2900, "unit": "rpm"}
